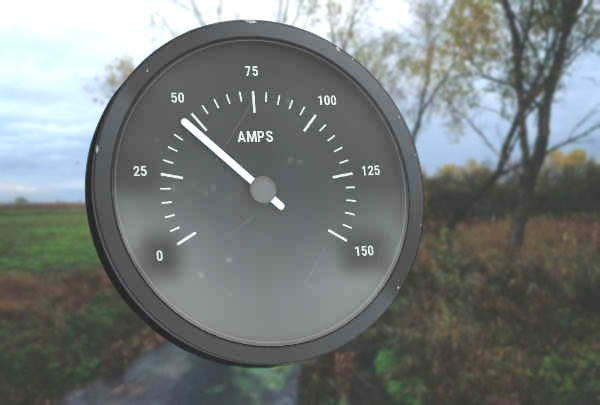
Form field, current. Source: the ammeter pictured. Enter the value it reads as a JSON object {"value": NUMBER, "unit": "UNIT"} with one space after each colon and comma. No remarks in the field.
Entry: {"value": 45, "unit": "A"}
